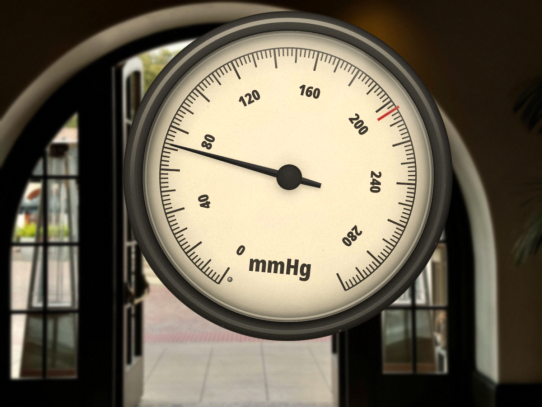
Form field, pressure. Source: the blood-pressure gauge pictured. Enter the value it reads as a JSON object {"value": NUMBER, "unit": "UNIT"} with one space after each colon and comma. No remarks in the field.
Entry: {"value": 72, "unit": "mmHg"}
